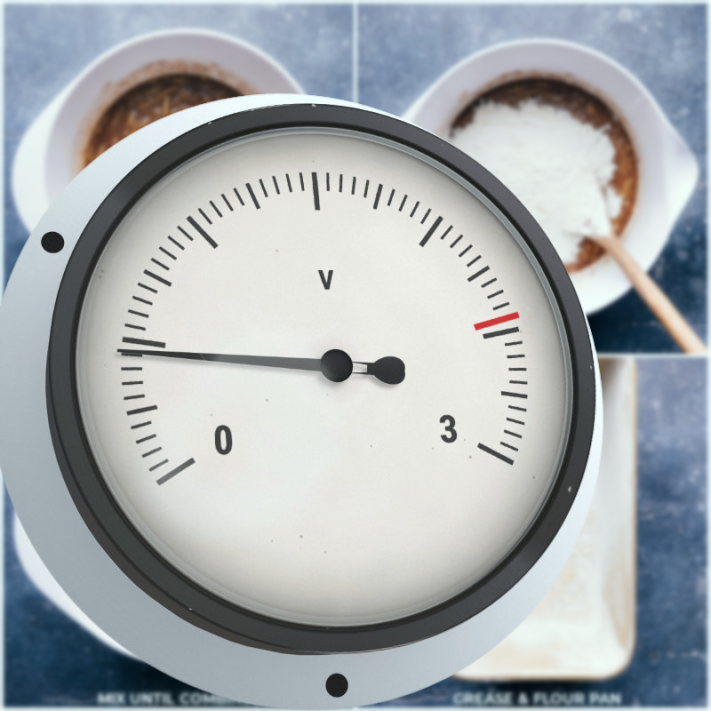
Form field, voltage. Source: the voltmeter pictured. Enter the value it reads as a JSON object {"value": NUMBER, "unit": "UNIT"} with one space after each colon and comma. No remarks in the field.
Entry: {"value": 0.45, "unit": "V"}
